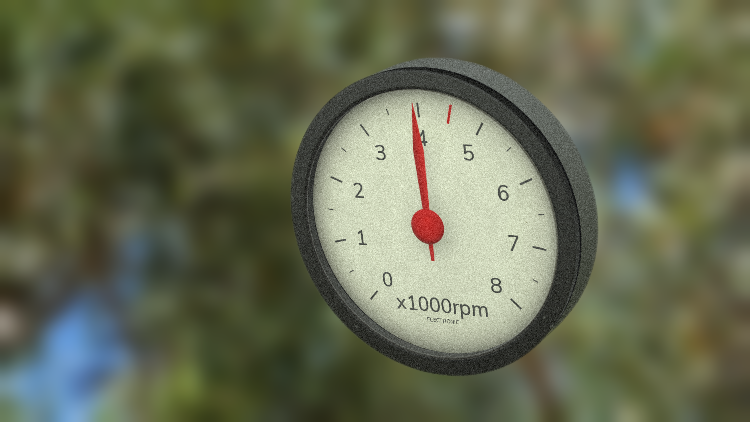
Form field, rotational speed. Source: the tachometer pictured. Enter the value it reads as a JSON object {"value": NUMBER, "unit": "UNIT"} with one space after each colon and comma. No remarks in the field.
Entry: {"value": 4000, "unit": "rpm"}
